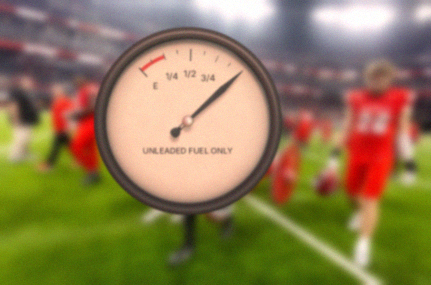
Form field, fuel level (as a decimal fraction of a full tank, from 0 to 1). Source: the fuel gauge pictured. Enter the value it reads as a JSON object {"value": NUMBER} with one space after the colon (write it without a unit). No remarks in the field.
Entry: {"value": 1}
